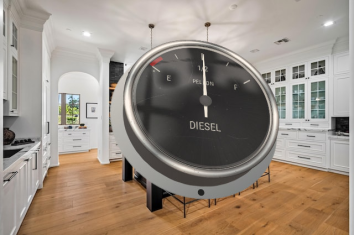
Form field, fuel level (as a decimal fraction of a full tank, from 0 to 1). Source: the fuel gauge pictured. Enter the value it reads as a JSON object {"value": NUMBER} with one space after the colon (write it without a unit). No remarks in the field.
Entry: {"value": 0.5}
